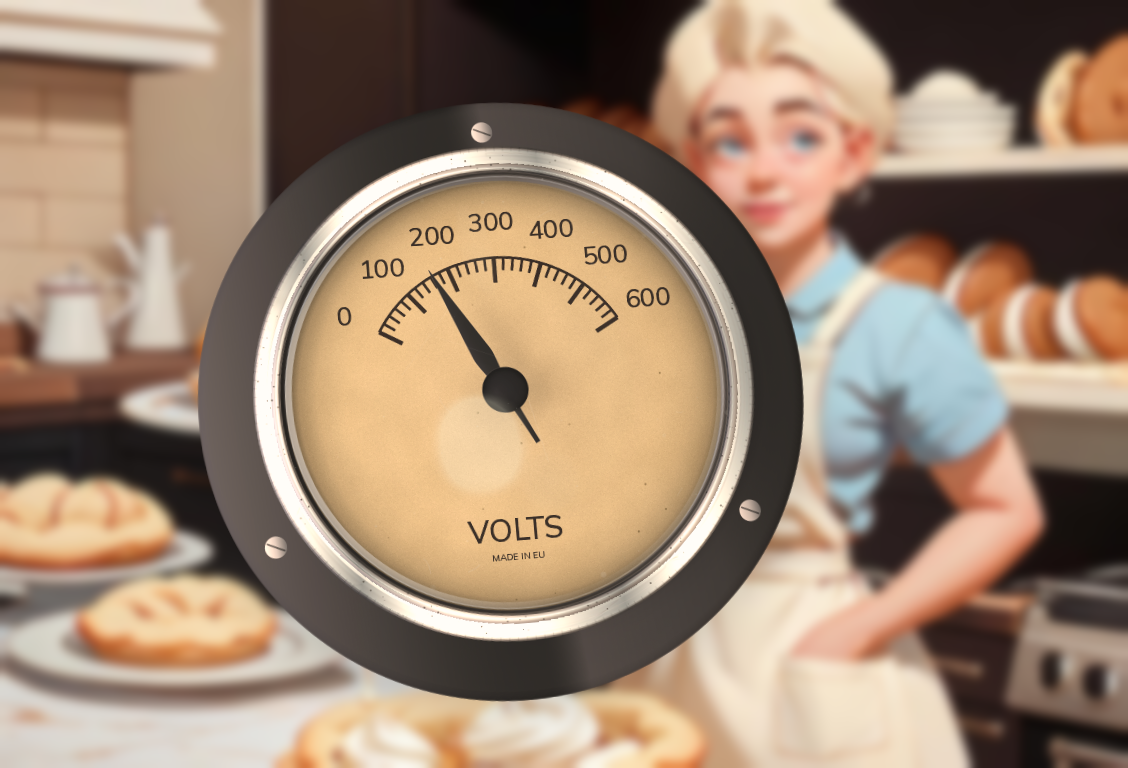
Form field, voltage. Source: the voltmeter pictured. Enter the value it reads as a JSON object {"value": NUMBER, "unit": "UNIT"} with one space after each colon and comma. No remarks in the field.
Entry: {"value": 160, "unit": "V"}
